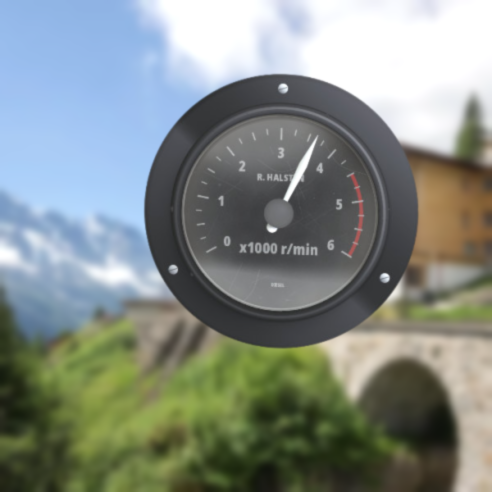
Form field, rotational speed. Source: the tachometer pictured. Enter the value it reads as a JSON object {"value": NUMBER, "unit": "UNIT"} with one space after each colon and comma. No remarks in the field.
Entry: {"value": 3625, "unit": "rpm"}
